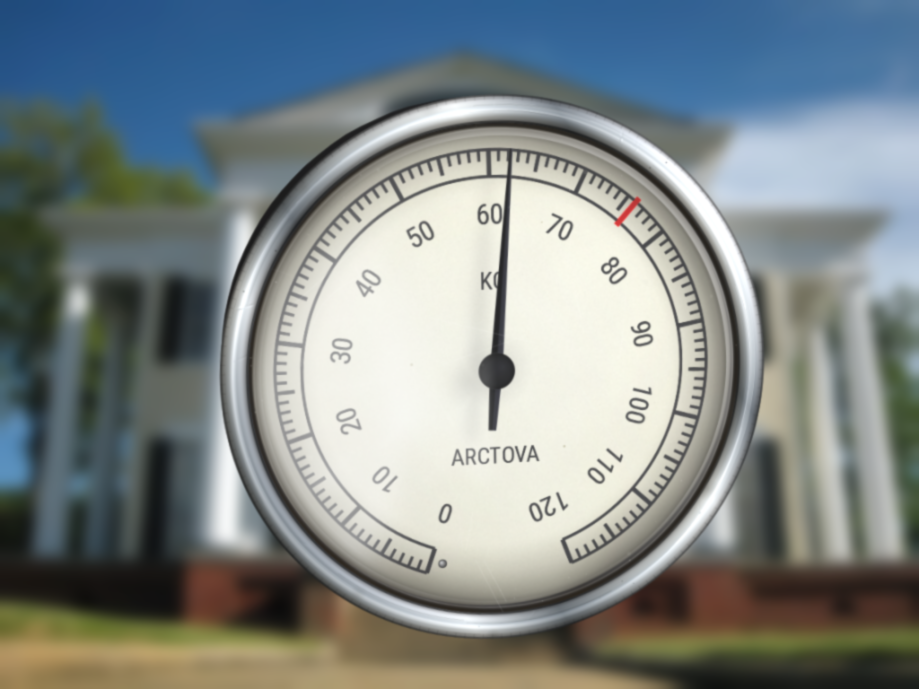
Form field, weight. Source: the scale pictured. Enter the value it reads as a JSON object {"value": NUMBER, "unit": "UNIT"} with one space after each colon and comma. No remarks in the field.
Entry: {"value": 62, "unit": "kg"}
